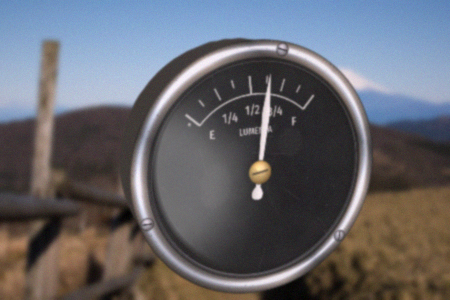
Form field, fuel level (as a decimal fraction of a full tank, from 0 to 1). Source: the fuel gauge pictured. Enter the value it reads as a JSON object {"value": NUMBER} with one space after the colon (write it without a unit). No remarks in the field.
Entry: {"value": 0.625}
